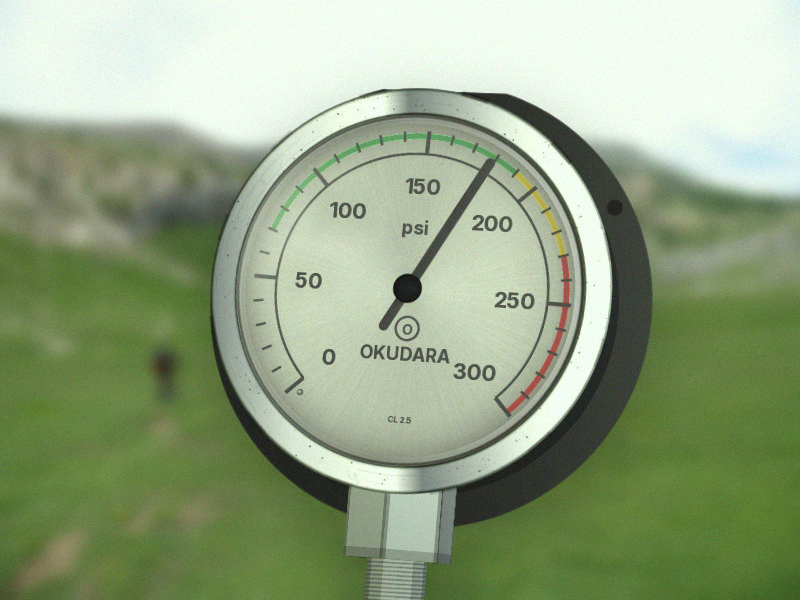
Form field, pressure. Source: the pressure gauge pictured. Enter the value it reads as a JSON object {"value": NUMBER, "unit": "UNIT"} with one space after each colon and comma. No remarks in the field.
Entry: {"value": 180, "unit": "psi"}
